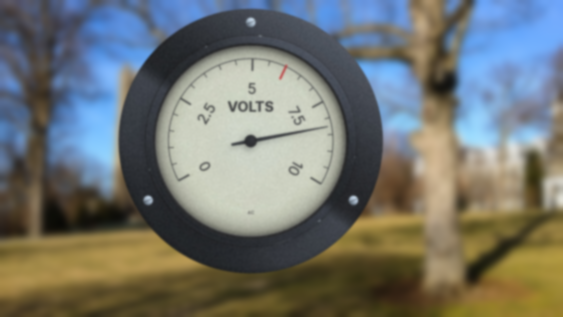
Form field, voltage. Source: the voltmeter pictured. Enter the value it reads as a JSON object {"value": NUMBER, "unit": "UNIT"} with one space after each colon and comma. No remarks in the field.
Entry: {"value": 8.25, "unit": "V"}
